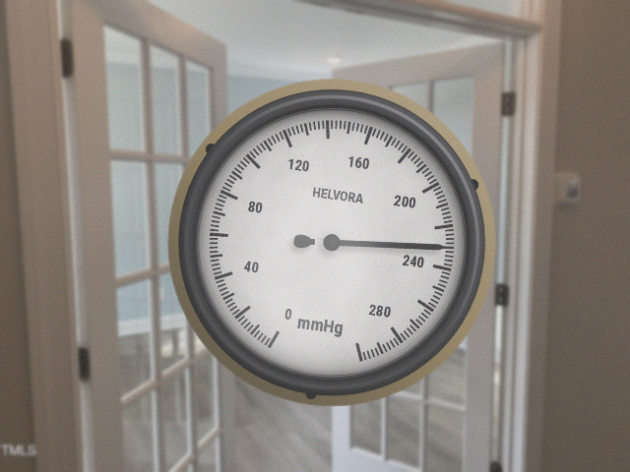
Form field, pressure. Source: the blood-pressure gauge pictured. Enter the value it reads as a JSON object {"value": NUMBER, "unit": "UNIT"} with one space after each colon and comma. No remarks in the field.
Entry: {"value": 230, "unit": "mmHg"}
